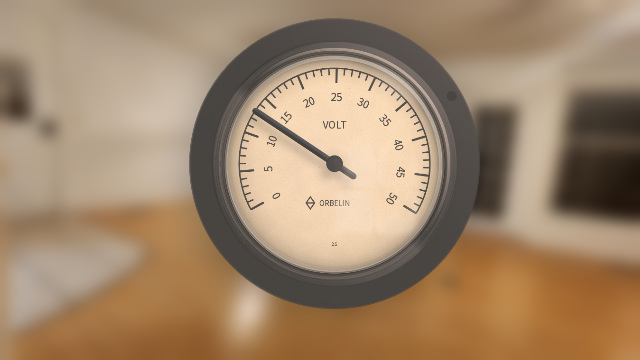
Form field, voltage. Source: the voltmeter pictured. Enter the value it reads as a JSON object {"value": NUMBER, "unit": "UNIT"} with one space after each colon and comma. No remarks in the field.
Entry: {"value": 13, "unit": "V"}
